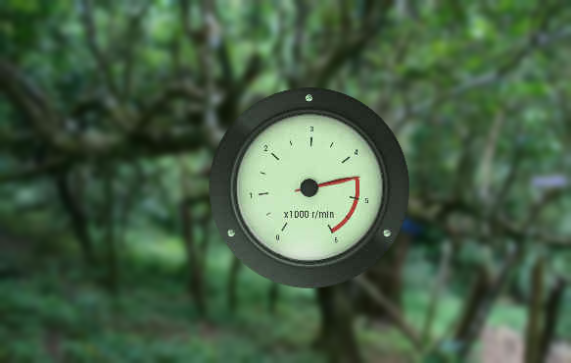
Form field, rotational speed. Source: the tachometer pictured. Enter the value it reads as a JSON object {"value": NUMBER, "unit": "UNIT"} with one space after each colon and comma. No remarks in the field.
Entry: {"value": 4500, "unit": "rpm"}
